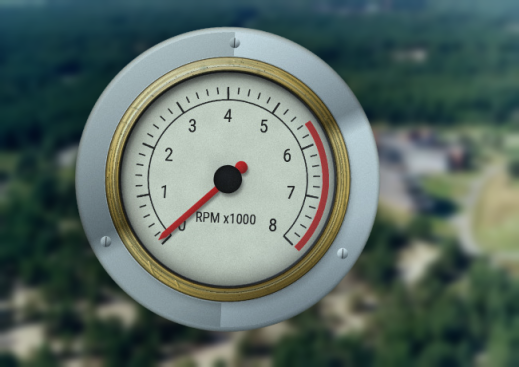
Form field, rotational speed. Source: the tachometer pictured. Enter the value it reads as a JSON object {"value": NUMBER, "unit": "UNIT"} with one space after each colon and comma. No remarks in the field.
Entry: {"value": 100, "unit": "rpm"}
